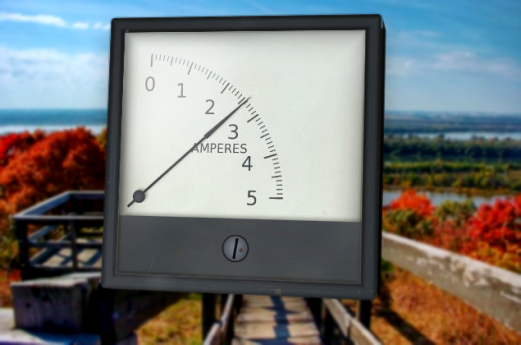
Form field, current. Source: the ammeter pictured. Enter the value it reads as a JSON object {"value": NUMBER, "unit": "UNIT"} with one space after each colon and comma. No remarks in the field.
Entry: {"value": 2.6, "unit": "A"}
